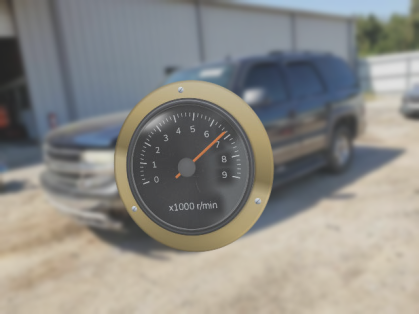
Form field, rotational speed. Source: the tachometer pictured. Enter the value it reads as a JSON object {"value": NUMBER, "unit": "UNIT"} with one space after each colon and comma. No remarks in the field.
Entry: {"value": 6800, "unit": "rpm"}
